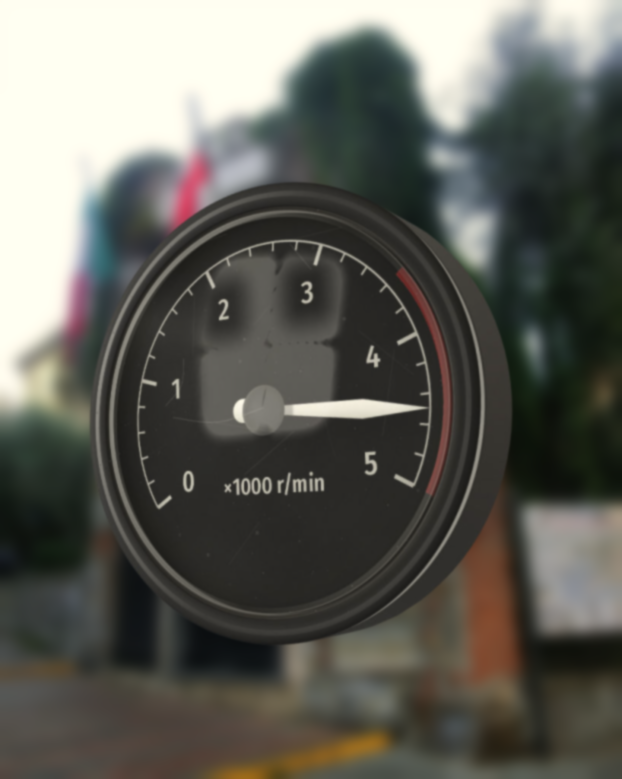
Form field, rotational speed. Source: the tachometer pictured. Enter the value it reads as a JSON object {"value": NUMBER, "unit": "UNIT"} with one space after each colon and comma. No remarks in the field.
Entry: {"value": 4500, "unit": "rpm"}
